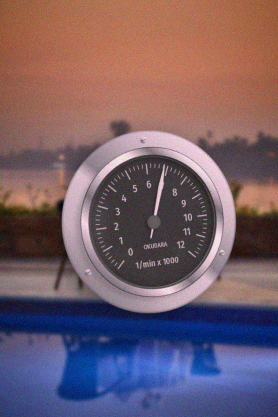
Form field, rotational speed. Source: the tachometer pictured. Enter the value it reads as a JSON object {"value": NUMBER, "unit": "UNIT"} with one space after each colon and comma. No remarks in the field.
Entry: {"value": 6800, "unit": "rpm"}
